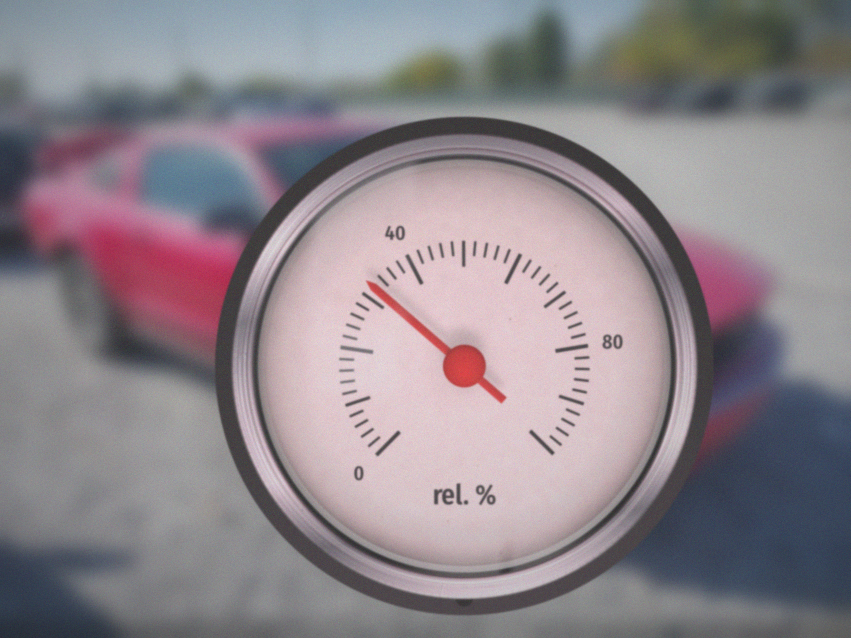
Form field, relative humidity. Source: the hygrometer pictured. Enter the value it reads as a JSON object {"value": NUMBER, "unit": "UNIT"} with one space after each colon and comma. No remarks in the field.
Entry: {"value": 32, "unit": "%"}
